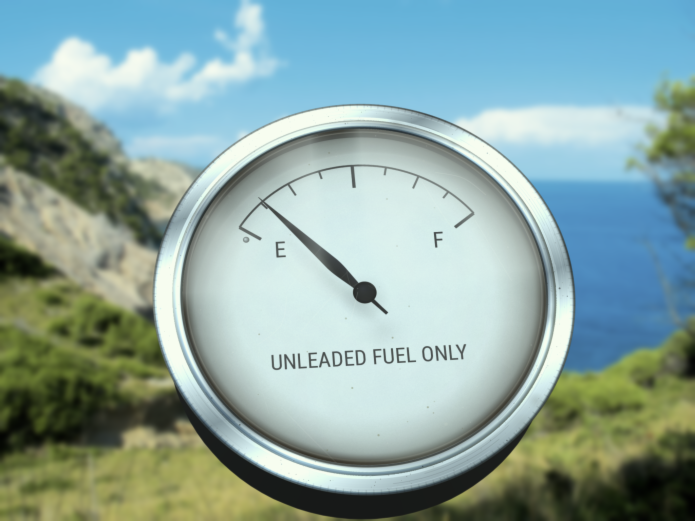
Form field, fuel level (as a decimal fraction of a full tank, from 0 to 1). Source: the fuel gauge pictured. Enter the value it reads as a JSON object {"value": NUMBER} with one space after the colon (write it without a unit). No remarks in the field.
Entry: {"value": 0.125}
